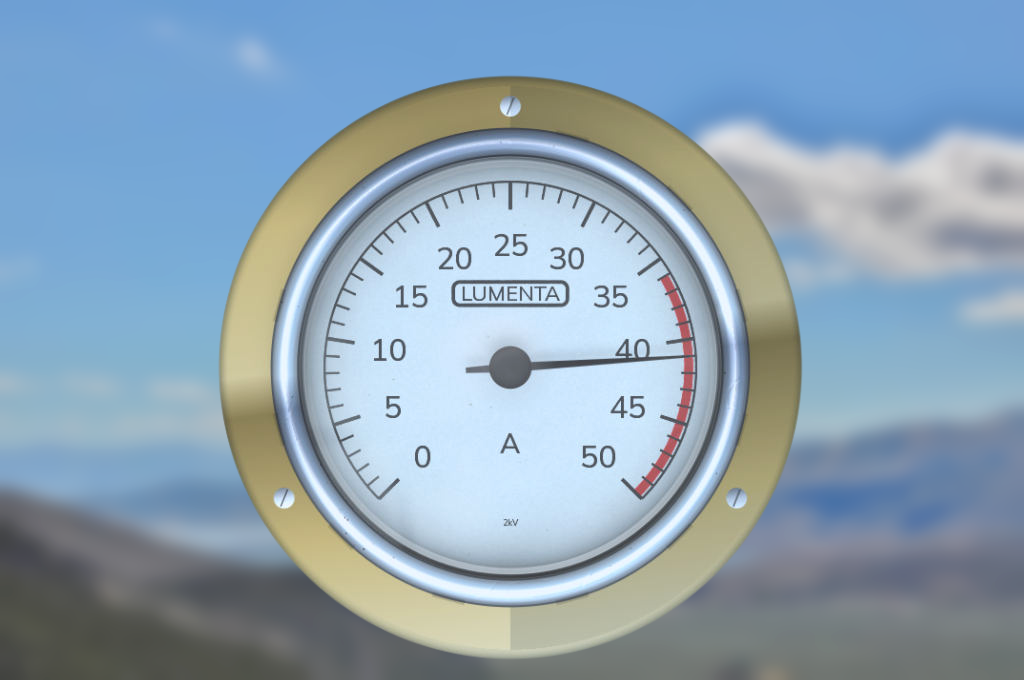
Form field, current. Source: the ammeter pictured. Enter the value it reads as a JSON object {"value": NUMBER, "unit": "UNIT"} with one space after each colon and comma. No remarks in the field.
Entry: {"value": 41, "unit": "A"}
